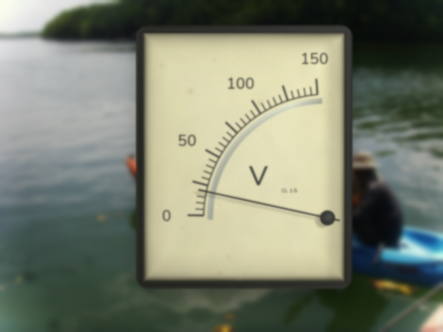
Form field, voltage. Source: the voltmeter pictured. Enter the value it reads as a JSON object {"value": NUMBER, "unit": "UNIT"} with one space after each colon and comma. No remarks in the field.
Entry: {"value": 20, "unit": "V"}
